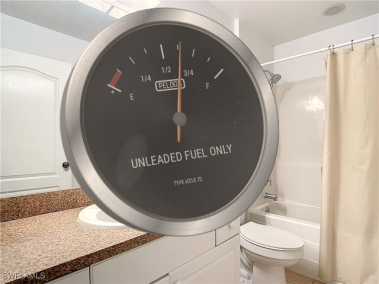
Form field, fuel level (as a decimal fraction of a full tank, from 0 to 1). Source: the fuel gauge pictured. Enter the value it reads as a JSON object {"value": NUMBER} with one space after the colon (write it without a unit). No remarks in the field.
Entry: {"value": 0.625}
